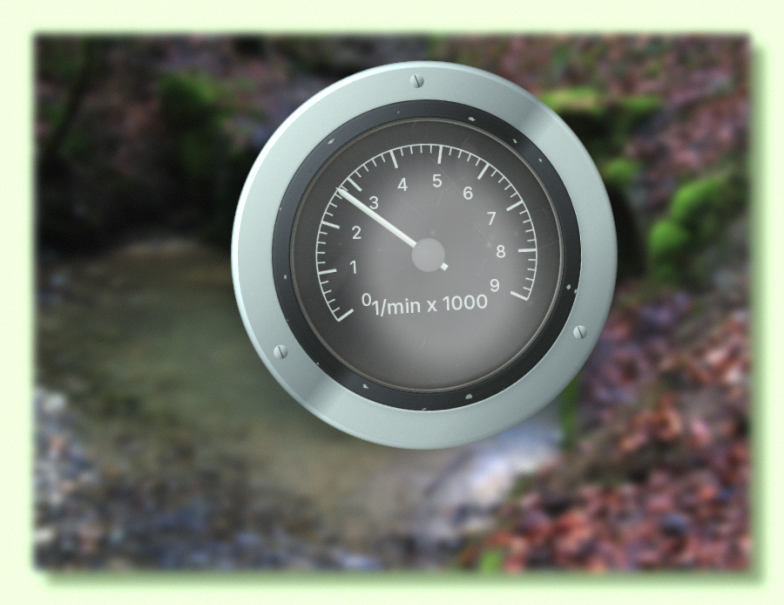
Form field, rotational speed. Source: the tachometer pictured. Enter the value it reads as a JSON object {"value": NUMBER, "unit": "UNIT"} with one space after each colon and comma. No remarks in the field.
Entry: {"value": 2700, "unit": "rpm"}
